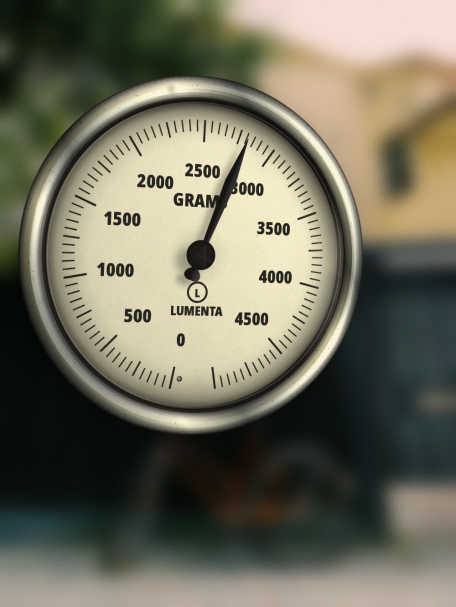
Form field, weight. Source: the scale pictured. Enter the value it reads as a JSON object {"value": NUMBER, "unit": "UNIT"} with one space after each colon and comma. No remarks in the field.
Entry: {"value": 2800, "unit": "g"}
